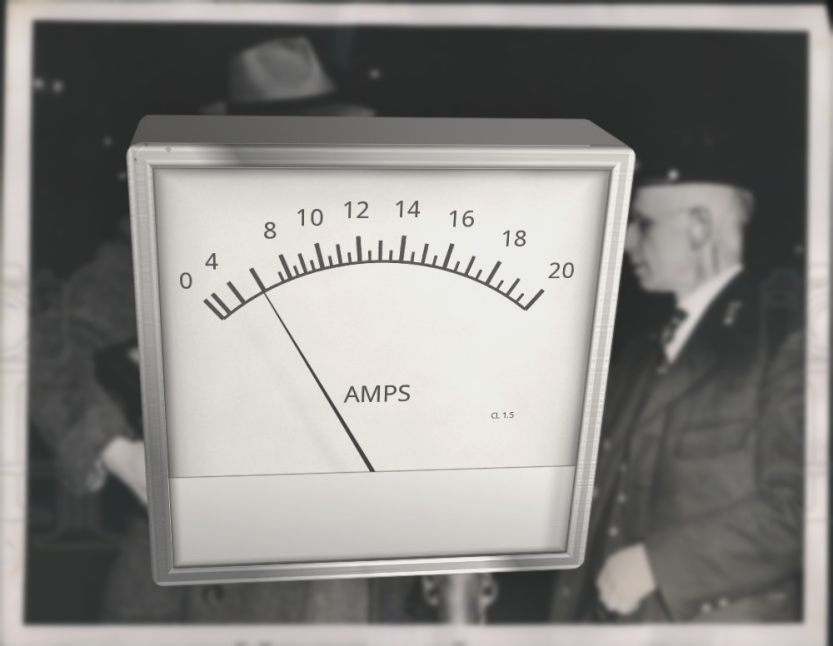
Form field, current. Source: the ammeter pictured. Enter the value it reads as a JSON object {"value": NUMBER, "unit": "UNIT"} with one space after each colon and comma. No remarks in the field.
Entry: {"value": 6, "unit": "A"}
